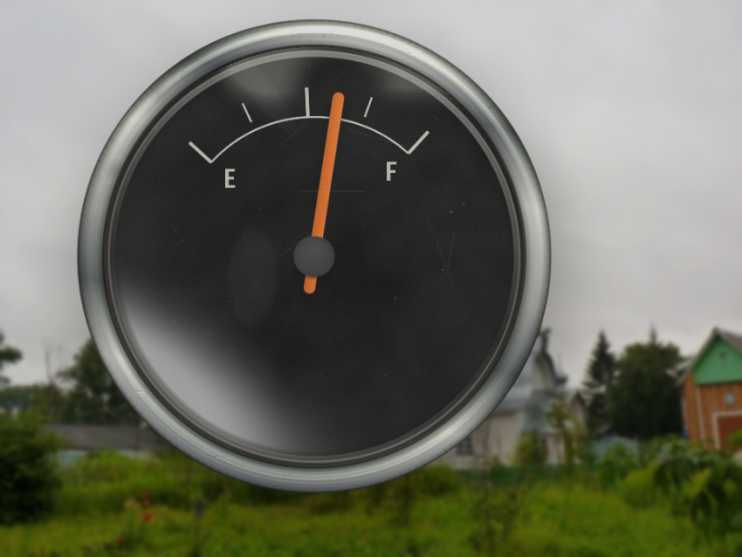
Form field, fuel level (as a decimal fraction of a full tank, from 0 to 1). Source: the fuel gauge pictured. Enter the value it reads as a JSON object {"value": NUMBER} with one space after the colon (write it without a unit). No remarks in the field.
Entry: {"value": 0.625}
